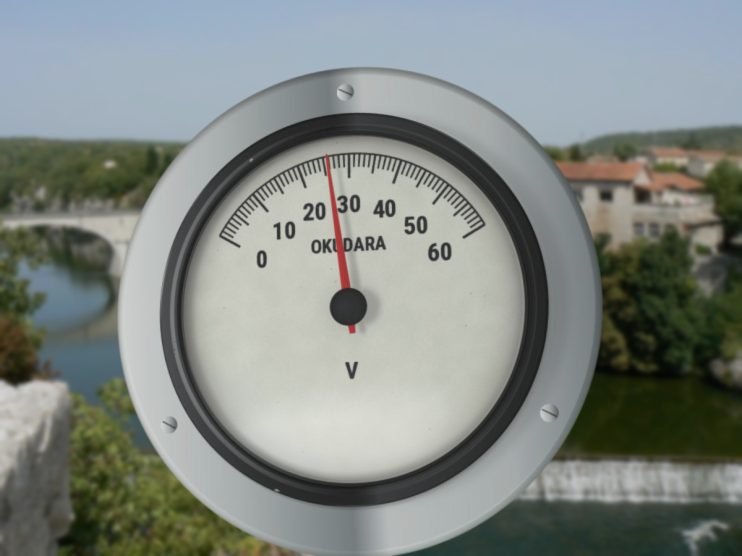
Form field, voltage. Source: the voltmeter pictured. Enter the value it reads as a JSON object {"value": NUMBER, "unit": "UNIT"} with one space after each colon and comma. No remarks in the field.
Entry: {"value": 26, "unit": "V"}
